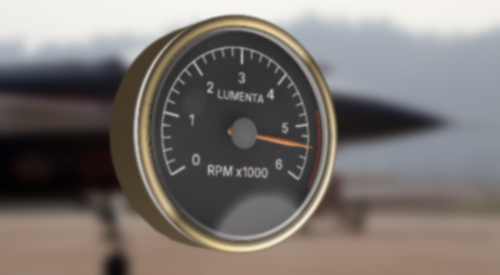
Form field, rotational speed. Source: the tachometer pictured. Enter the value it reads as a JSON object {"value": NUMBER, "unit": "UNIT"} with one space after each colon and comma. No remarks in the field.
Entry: {"value": 5400, "unit": "rpm"}
